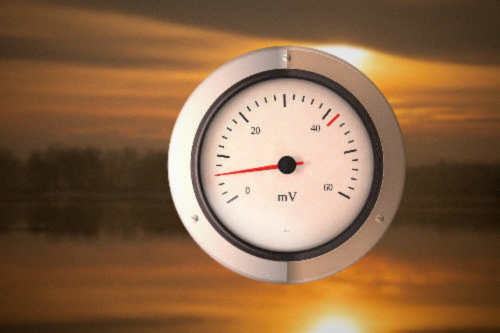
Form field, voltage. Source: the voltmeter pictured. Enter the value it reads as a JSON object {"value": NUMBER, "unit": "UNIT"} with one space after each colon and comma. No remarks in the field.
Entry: {"value": 6, "unit": "mV"}
